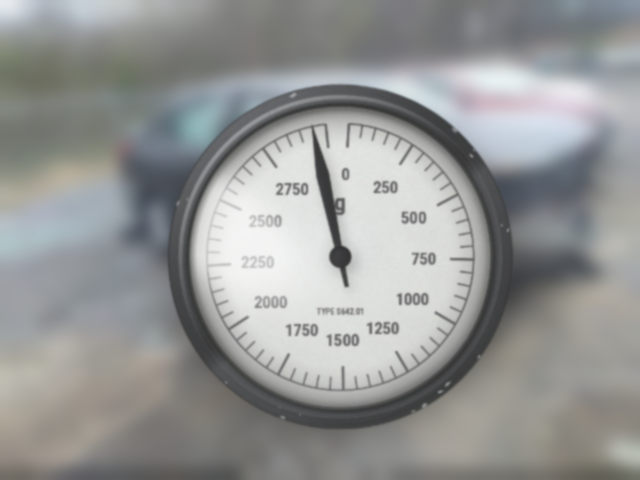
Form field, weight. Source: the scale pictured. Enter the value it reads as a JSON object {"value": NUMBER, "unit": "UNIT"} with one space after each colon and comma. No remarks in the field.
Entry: {"value": 2950, "unit": "g"}
